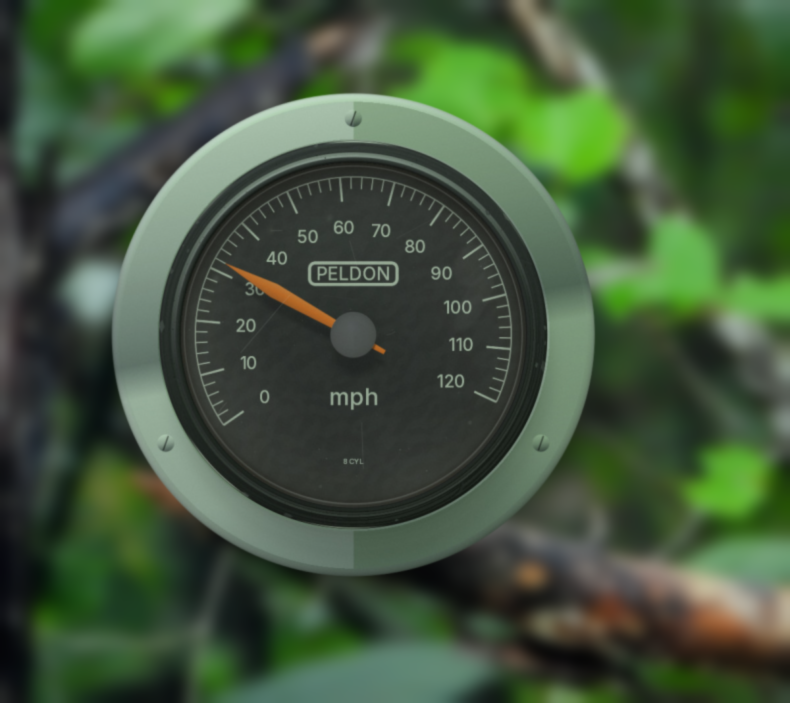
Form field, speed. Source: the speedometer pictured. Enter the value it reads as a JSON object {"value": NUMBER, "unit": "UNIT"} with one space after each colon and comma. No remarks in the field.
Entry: {"value": 32, "unit": "mph"}
